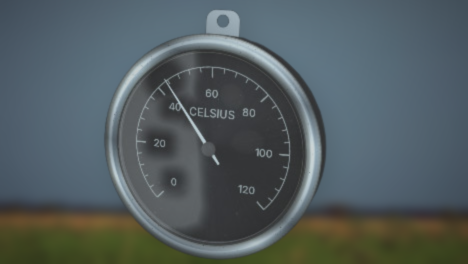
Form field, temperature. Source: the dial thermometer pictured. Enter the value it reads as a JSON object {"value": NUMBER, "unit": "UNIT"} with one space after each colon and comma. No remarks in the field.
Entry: {"value": 44, "unit": "°C"}
